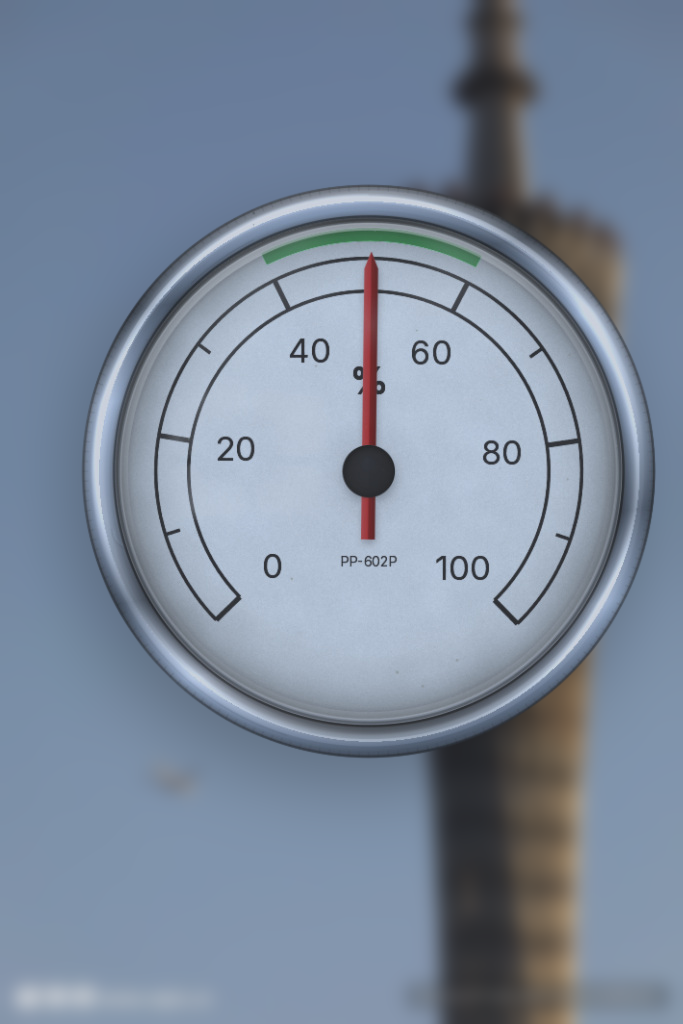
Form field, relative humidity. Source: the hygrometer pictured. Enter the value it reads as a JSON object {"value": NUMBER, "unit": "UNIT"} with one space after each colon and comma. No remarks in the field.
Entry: {"value": 50, "unit": "%"}
